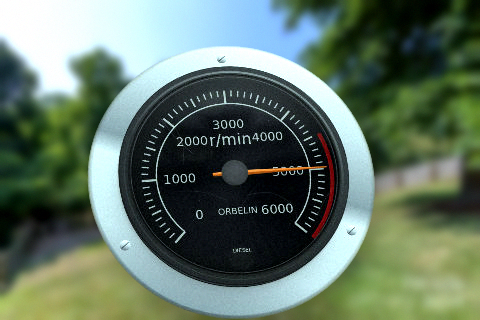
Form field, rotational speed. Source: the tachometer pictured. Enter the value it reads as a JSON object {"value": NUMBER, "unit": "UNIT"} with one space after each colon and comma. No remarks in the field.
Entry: {"value": 5000, "unit": "rpm"}
